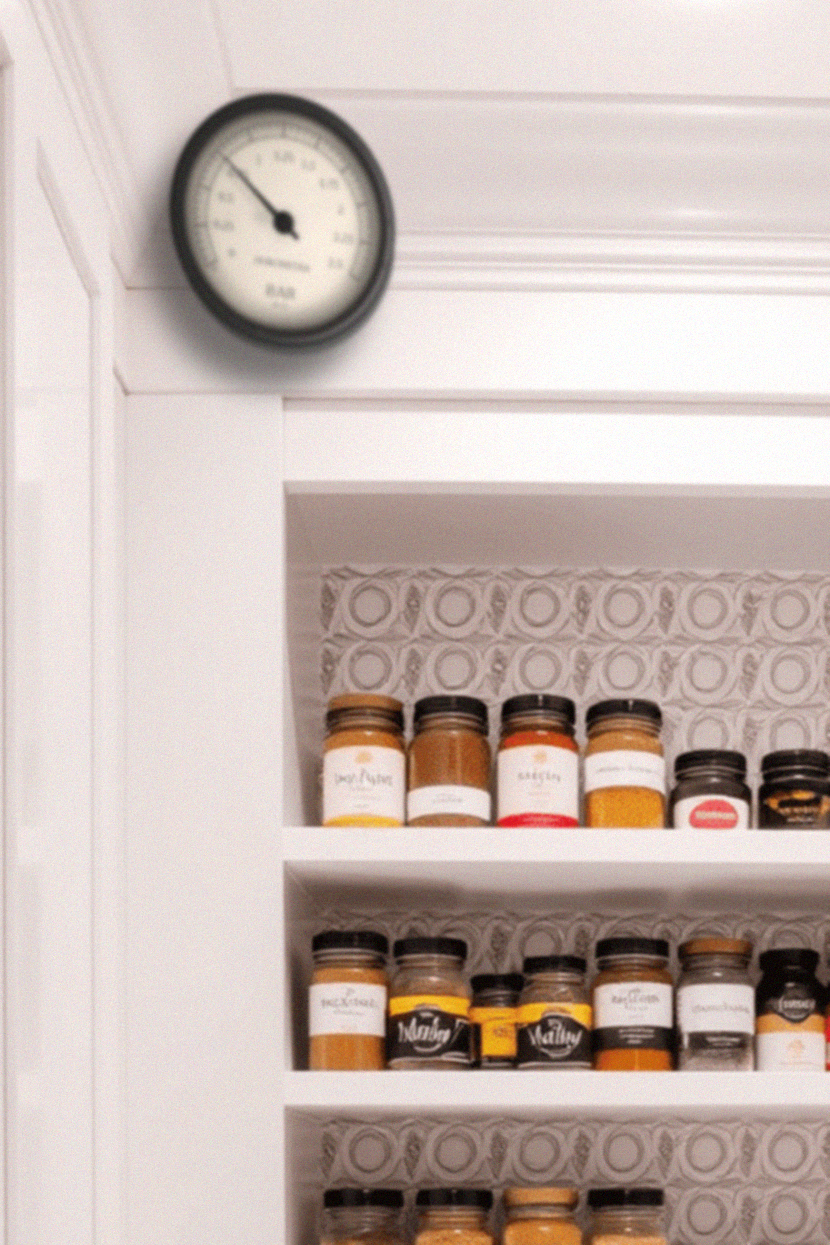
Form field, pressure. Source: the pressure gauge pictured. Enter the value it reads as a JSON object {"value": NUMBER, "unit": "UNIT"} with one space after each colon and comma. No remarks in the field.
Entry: {"value": 0.75, "unit": "bar"}
